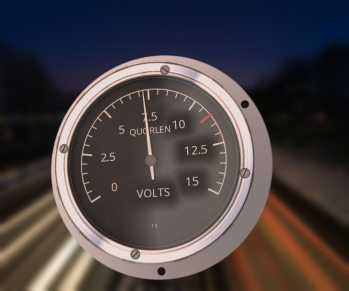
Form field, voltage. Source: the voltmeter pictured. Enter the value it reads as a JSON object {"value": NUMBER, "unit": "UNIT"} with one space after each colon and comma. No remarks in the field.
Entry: {"value": 7.25, "unit": "V"}
